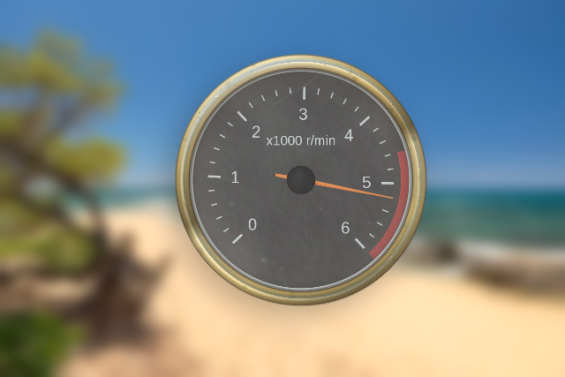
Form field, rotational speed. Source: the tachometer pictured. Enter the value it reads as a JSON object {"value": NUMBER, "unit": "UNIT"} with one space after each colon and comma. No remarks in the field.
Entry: {"value": 5200, "unit": "rpm"}
